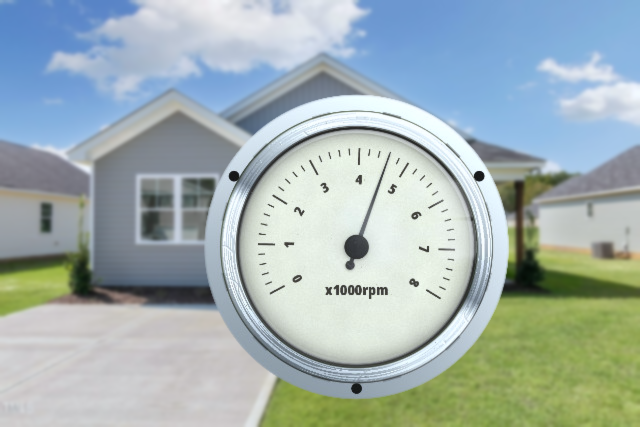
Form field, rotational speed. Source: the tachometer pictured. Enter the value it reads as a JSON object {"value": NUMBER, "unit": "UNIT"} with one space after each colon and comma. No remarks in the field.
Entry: {"value": 4600, "unit": "rpm"}
